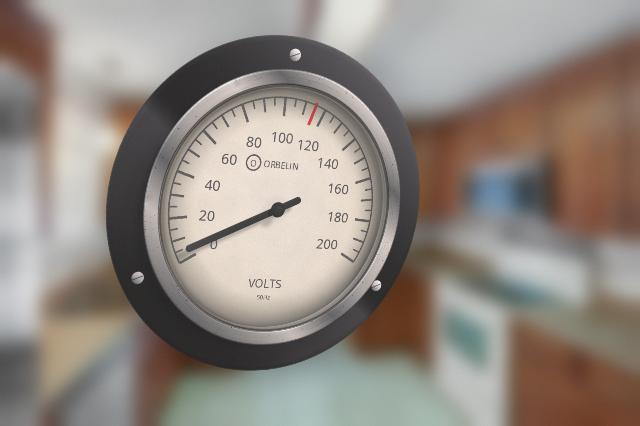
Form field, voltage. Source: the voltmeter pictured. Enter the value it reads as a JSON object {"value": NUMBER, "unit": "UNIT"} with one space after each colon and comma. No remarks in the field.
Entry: {"value": 5, "unit": "V"}
